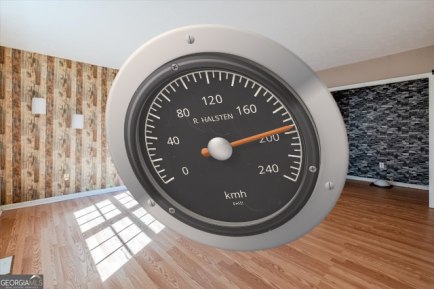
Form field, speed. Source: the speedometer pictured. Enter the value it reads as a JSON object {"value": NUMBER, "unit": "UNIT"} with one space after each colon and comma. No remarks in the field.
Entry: {"value": 195, "unit": "km/h"}
